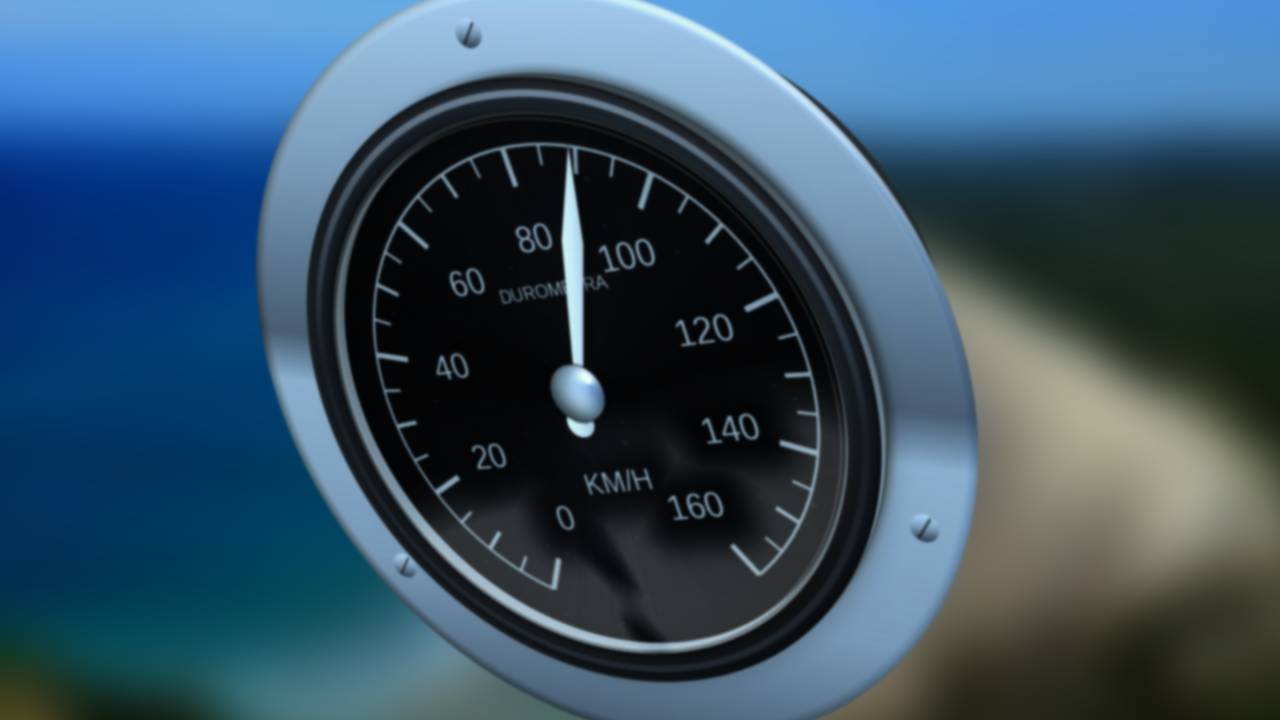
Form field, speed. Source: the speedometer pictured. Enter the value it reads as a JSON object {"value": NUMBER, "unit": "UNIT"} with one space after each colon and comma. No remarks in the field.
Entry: {"value": 90, "unit": "km/h"}
